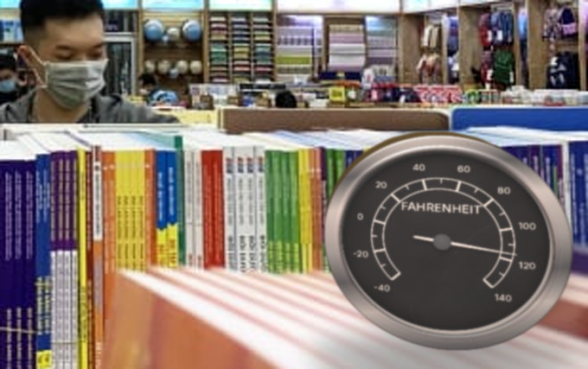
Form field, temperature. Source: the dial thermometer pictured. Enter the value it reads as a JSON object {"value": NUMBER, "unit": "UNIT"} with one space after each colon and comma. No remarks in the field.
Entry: {"value": 115, "unit": "°F"}
